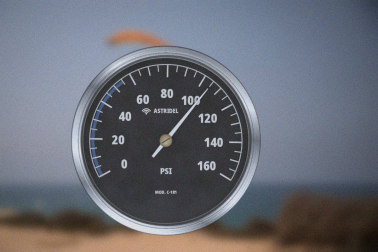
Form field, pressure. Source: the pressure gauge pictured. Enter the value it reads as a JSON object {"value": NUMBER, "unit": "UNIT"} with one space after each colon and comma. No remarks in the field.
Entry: {"value": 105, "unit": "psi"}
